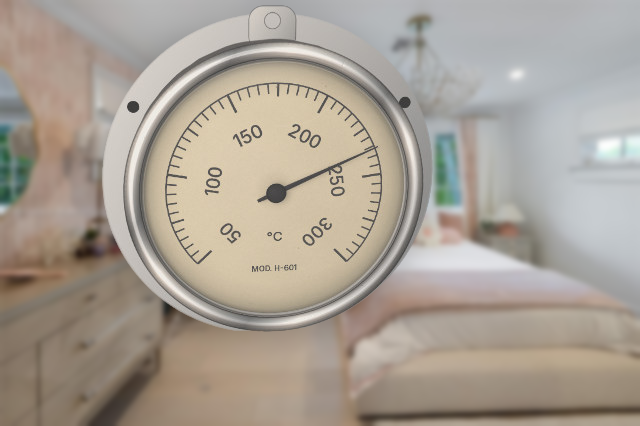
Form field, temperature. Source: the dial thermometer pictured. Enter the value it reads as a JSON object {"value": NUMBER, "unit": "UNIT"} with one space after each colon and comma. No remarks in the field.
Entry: {"value": 235, "unit": "°C"}
